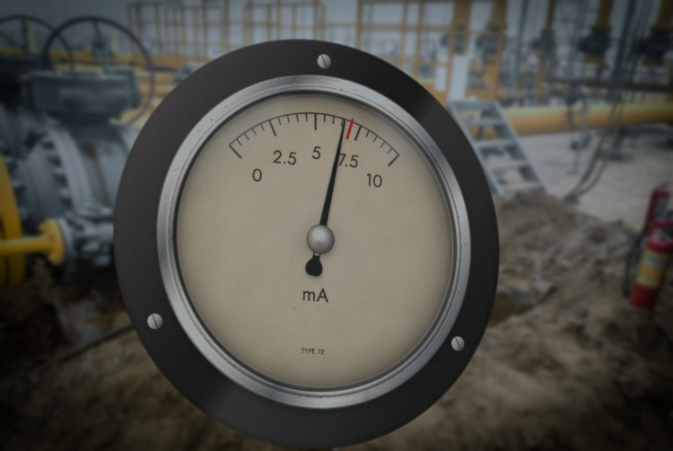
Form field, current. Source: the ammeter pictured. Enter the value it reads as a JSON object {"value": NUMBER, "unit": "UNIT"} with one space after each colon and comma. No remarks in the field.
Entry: {"value": 6.5, "unit": "mA"}
